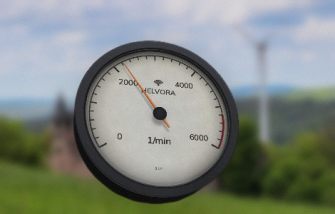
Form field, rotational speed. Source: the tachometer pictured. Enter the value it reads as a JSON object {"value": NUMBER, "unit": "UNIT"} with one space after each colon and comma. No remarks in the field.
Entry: {"value": 2200, "unit": "rpm"}
